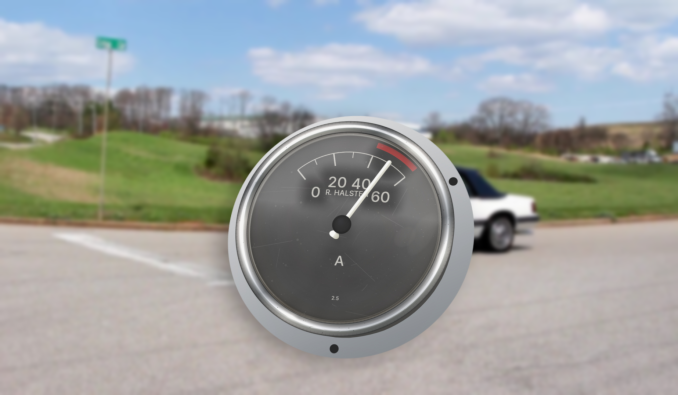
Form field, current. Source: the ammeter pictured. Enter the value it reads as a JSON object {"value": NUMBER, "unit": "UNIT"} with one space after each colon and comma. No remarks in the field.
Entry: {"value": 50, "unit": "A"}
